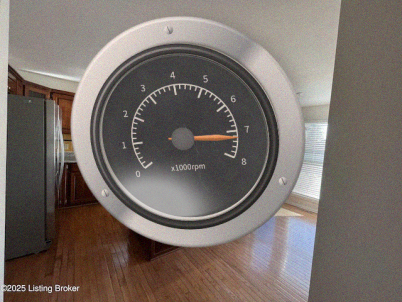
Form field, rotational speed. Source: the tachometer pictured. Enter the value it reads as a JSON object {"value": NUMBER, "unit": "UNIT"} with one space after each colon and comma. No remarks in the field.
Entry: {"value": 7200, "unit": "rpm"}
